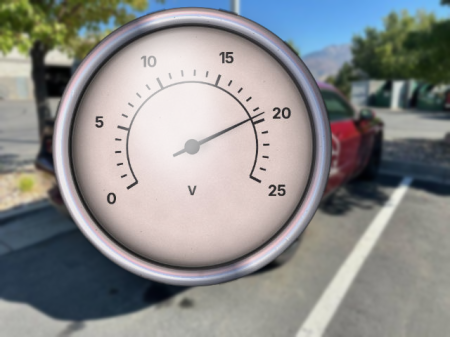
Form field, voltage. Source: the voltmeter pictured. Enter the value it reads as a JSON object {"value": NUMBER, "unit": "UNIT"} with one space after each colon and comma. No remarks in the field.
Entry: {"value": 19.5, "unit": "V"}
